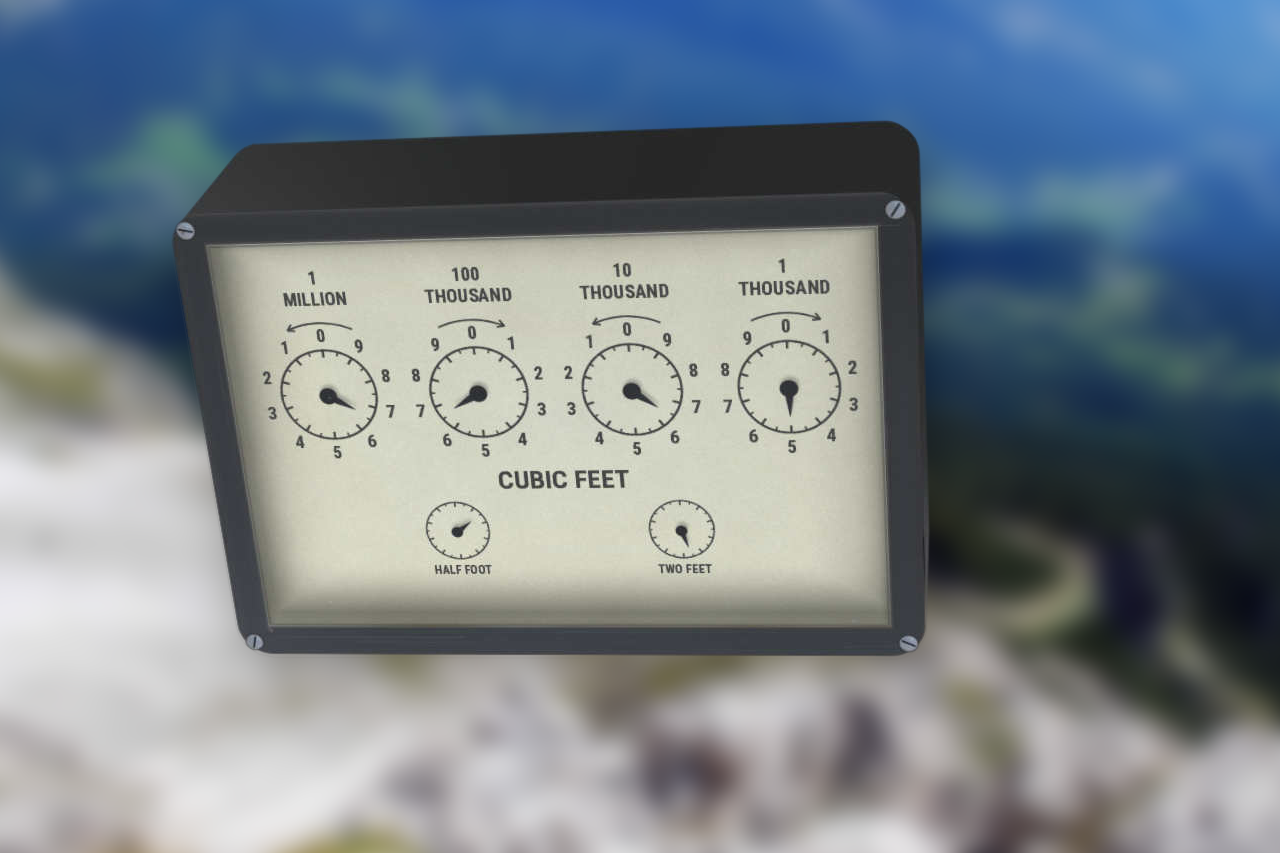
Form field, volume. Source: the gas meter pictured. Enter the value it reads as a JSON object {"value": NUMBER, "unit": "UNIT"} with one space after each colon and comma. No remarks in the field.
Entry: {"value": 666500, "unit": "ft³"}
